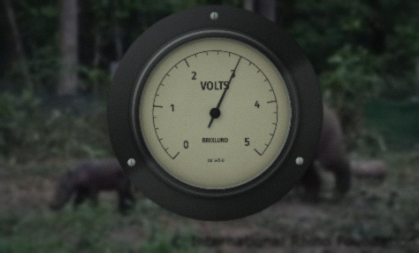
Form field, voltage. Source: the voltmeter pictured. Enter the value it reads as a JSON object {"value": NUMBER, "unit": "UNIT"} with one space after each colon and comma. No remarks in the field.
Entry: {"value": 3, "unit": "V"}
